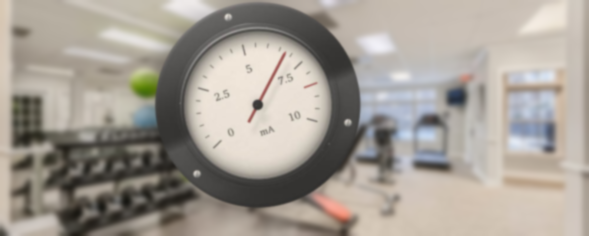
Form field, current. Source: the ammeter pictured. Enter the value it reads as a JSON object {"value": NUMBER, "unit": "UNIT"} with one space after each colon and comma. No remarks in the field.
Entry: {"value": 6.75, "unit": "mA"}
